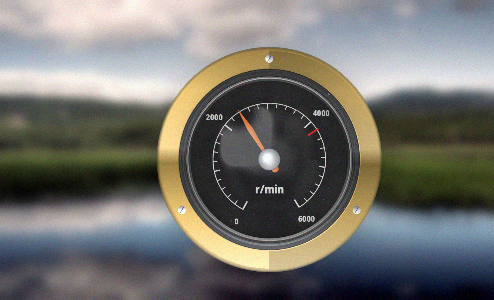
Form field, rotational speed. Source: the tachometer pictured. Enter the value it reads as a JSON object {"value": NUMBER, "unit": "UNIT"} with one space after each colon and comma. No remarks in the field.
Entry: {"value": 2400, "unit": "rpm"}
